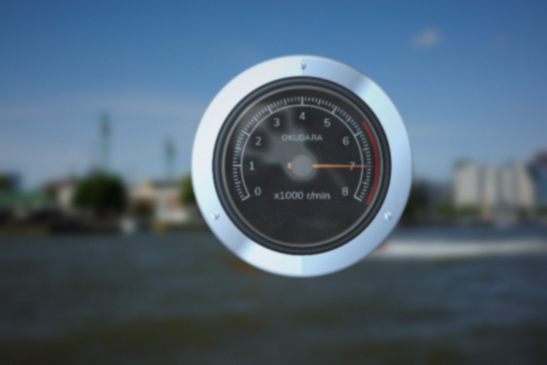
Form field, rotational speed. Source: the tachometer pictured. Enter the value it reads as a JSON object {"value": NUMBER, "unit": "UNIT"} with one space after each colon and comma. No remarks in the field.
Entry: {"value": 7000, "unit": "rpm"}
